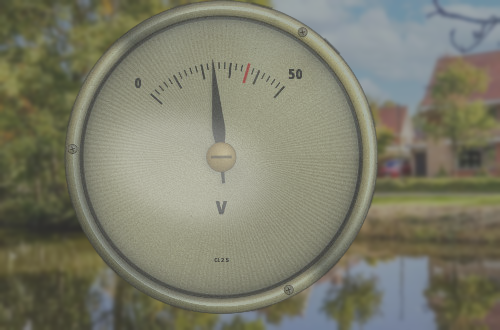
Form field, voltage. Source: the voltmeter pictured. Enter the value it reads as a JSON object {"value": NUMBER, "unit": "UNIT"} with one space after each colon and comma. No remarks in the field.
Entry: {"value": 24, "unit": "V"}
